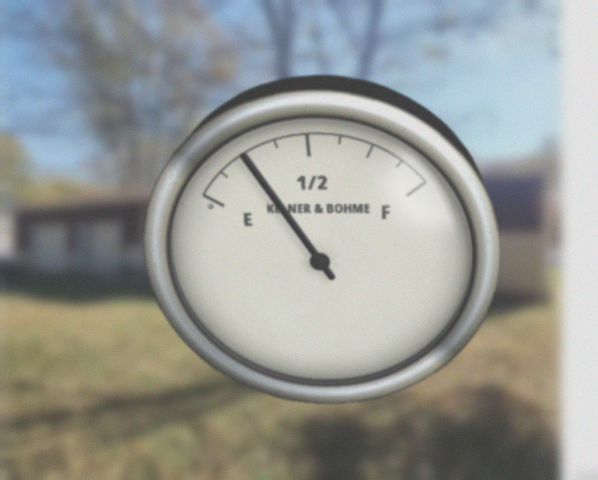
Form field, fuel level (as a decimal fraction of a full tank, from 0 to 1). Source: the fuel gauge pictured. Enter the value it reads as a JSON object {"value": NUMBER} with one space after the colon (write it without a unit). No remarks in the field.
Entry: {"value": 0.25}
